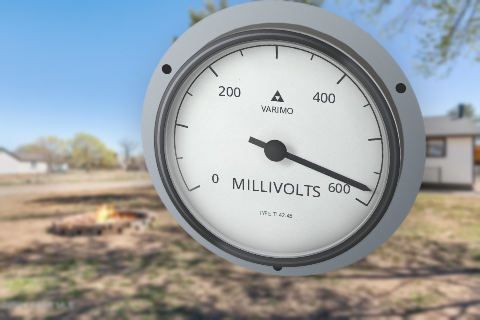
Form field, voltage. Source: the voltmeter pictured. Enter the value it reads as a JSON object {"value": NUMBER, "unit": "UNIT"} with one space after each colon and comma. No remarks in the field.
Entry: {"value": 575, "unit": "mV"}
